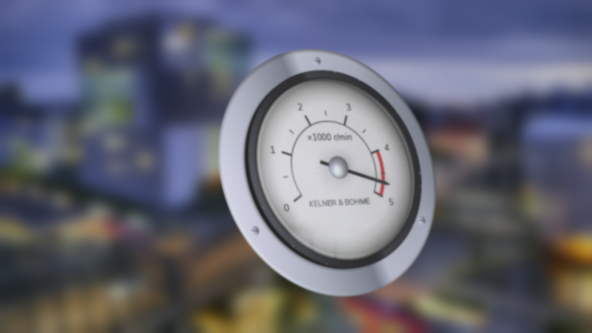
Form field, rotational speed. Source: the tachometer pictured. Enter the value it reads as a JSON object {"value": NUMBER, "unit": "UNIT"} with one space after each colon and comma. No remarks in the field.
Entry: {"value": 4750, "unit": "rpm"}
